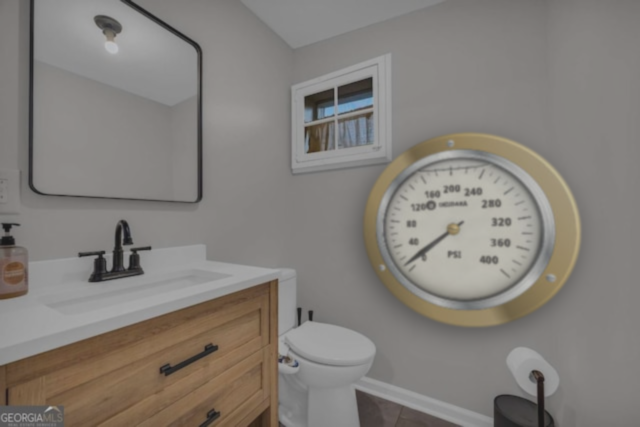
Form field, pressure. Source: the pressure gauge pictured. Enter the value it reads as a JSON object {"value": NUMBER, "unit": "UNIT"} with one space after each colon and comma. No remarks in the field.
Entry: {"value": 10, "unit": "psi"}
